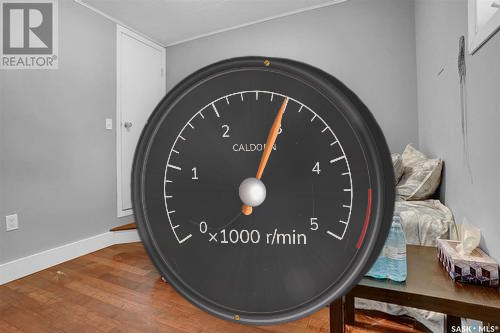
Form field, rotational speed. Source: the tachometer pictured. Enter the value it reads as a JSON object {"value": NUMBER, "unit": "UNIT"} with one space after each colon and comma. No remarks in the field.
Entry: {"value": 3000, "unit": "rpm"}
